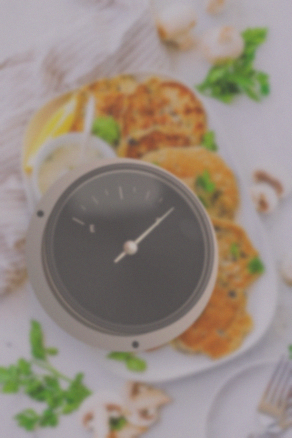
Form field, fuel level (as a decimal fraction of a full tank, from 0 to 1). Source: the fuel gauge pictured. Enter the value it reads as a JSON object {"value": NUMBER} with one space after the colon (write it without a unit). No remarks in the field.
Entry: {"value": 1}
